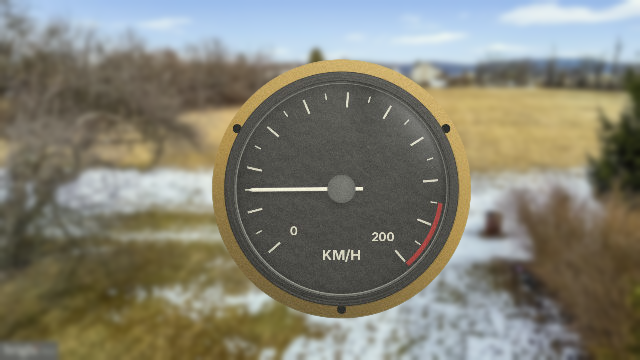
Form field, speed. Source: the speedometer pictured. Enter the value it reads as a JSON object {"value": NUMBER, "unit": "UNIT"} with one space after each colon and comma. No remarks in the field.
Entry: {"value": 30, "unit": "km/h"}
